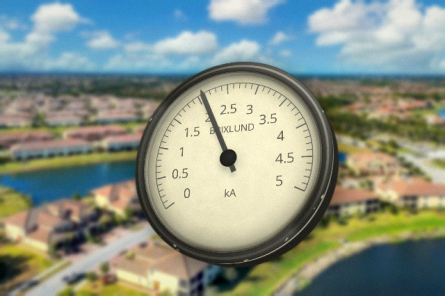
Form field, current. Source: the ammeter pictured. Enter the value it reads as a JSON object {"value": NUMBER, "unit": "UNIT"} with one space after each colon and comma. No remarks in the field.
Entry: {"value": 2.1, "unit": "kA"}
